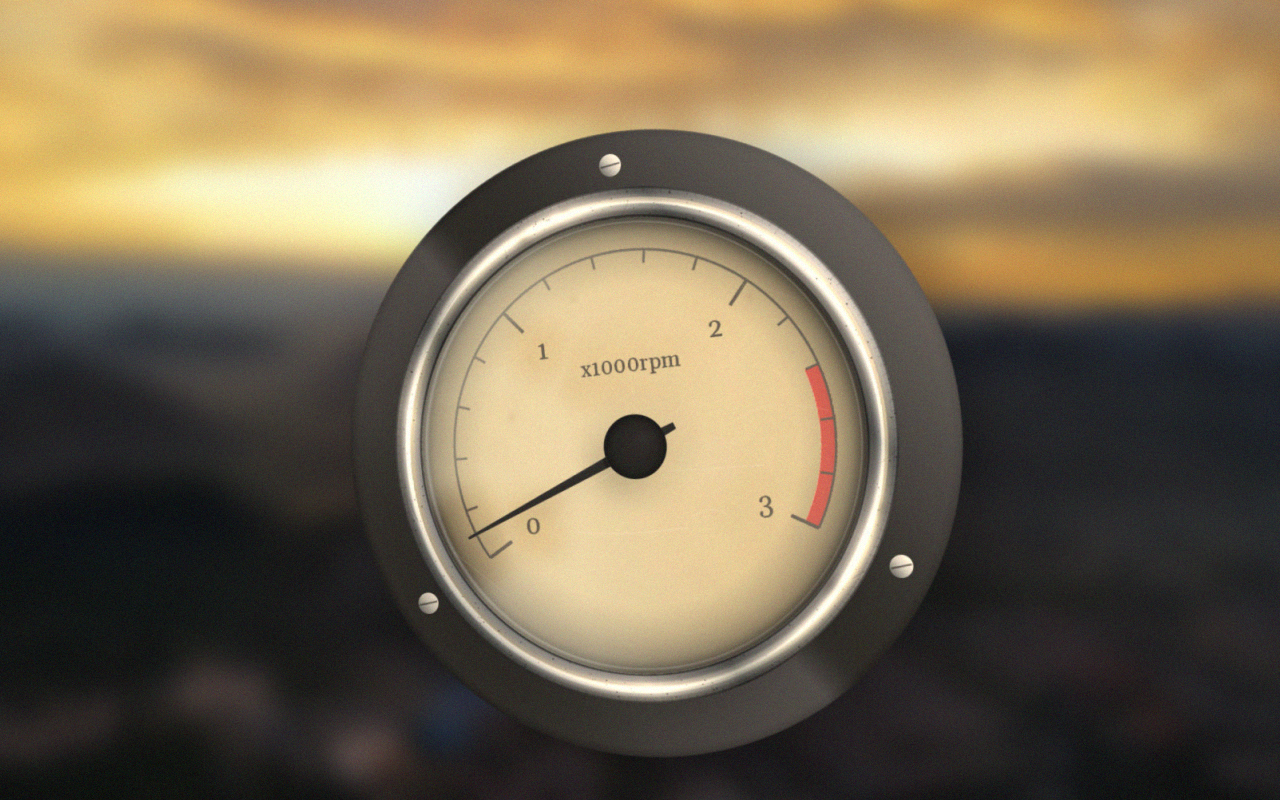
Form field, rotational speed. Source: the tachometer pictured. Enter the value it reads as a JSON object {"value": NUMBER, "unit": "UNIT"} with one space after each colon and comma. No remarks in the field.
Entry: {"value": 100, "unit": "rpm"}
